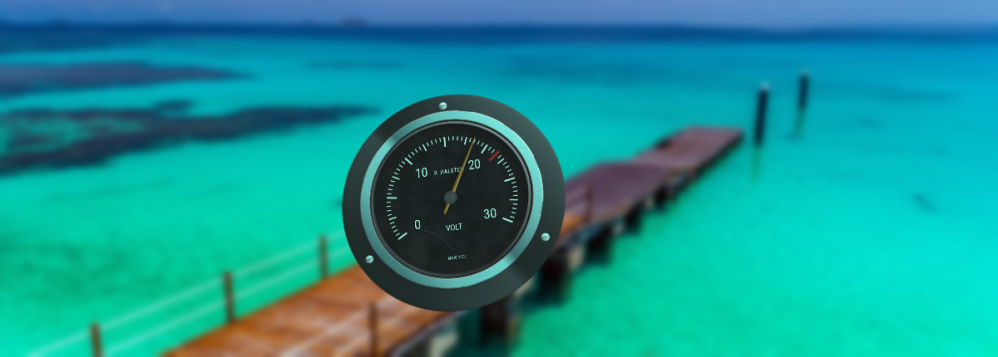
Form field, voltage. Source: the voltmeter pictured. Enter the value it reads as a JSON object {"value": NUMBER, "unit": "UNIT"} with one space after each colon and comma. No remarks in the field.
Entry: {"value": 18.5, "unit": "V"}
